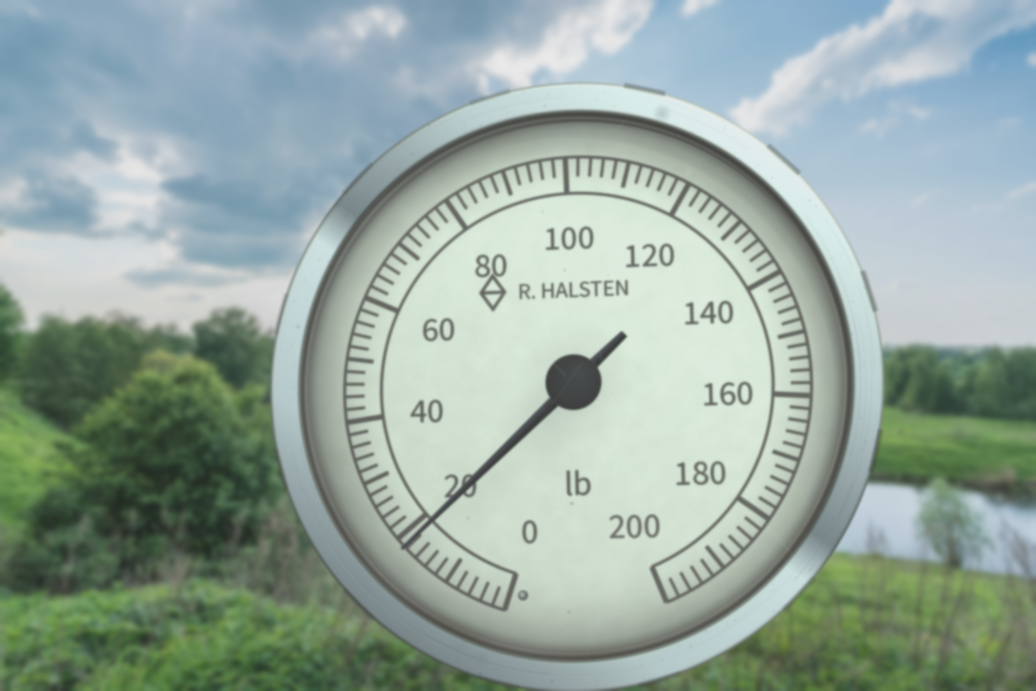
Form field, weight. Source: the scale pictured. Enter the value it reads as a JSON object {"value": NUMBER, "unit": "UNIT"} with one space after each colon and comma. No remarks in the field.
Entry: {"value": 18, "unit": "lb"}
